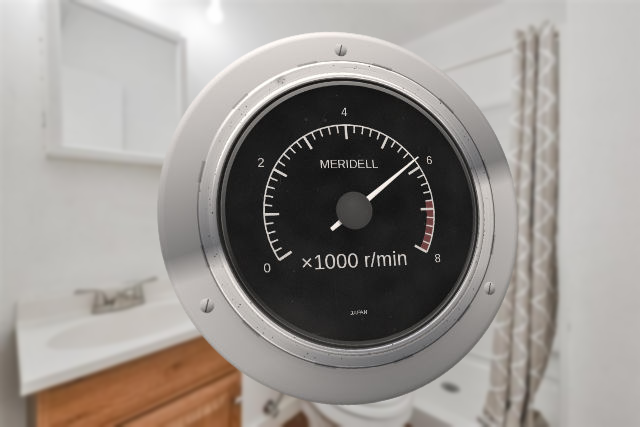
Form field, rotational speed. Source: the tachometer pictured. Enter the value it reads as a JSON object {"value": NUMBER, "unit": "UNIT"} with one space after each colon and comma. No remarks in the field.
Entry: {"value": 5800, "unit": "rpm"}
